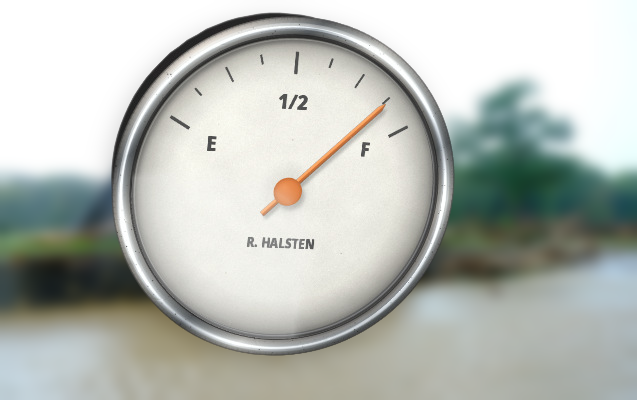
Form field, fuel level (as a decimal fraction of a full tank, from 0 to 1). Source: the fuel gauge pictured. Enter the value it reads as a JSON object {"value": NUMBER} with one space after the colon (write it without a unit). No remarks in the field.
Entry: {"value": 0.875}
